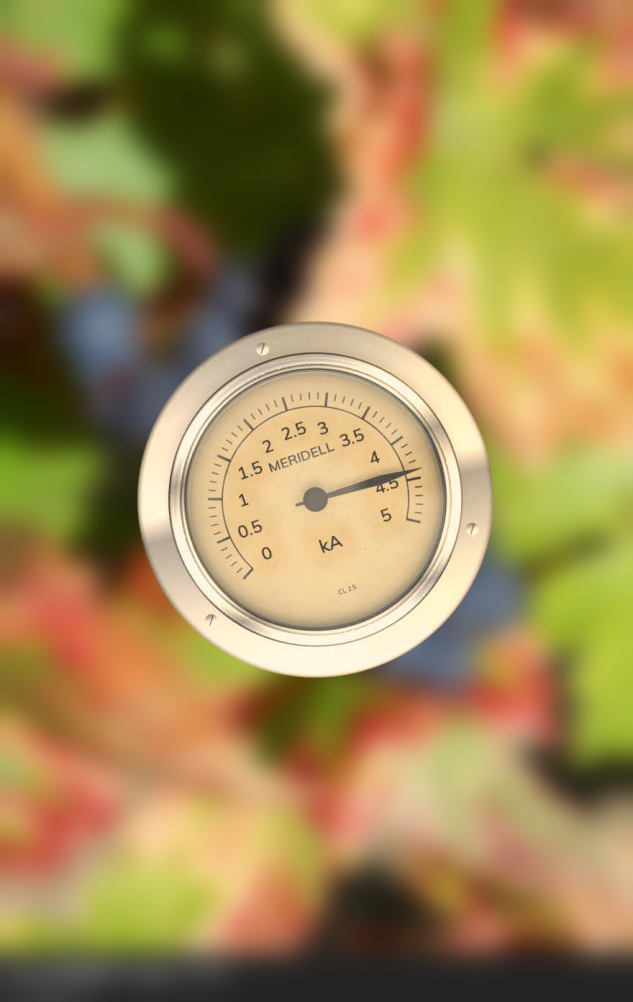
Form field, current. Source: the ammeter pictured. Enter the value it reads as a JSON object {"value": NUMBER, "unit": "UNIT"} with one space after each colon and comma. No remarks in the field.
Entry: {"value": 4.4, "unit": "kA"}
